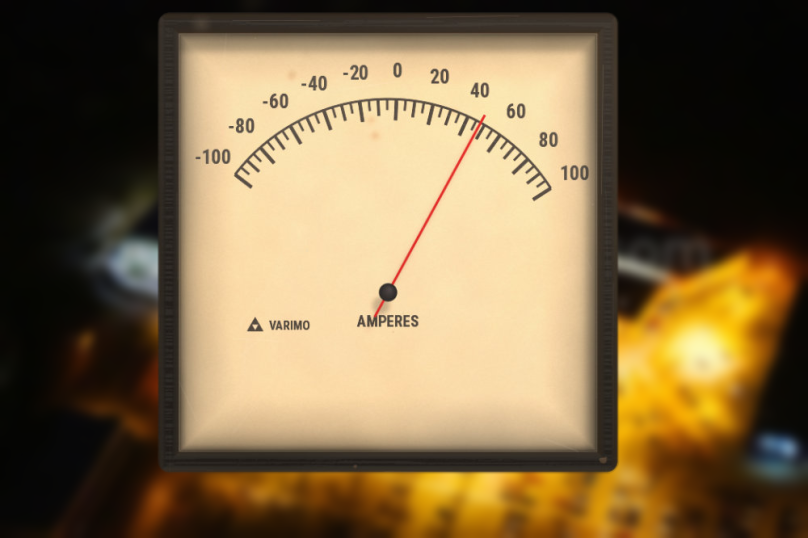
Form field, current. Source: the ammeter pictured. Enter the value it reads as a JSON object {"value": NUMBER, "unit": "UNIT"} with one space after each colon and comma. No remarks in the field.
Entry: {"value": 47.5, "unit": "A"}
